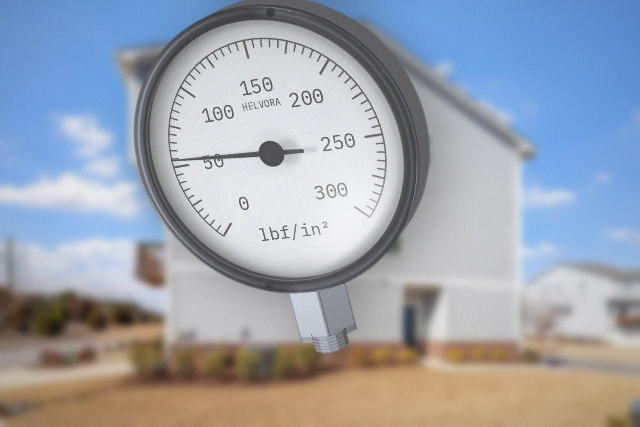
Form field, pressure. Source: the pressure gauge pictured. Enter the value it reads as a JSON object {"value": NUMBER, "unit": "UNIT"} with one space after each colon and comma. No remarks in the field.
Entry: {"value": 55, "unit": "psi"}
